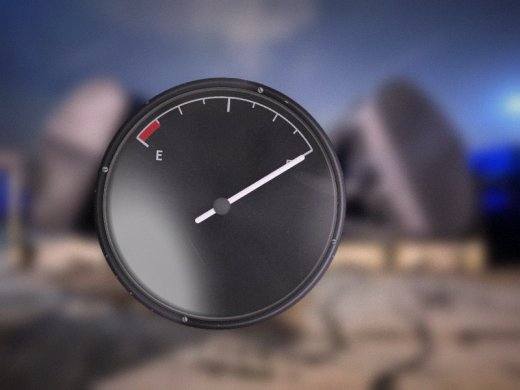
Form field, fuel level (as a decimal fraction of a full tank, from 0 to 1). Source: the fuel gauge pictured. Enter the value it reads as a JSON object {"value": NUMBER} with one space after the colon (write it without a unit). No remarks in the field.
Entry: {"value": 1}
